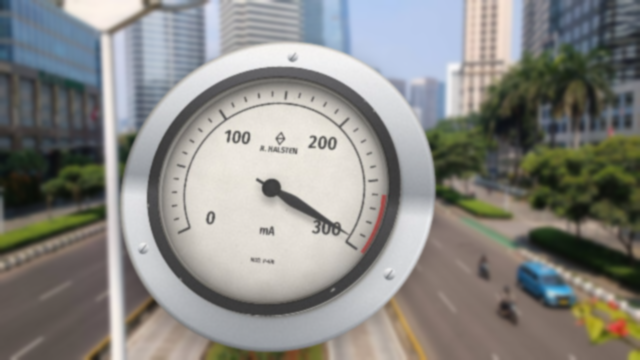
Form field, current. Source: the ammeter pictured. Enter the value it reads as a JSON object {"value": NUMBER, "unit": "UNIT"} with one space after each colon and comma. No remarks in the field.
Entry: {"value": 295, "unit": "mA"}
